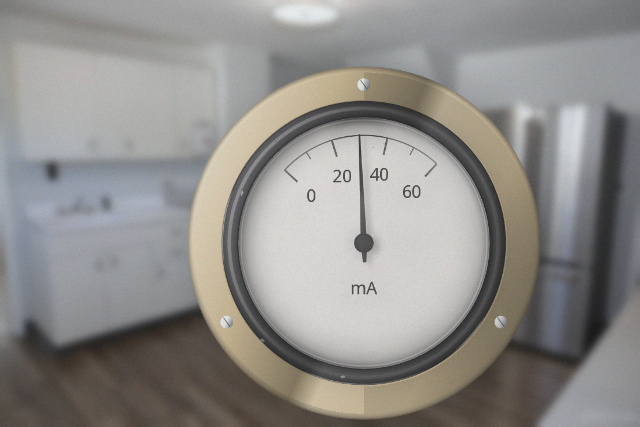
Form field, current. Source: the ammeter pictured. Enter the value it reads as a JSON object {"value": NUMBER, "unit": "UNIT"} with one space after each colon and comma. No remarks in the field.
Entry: {"value": 30, "unit": "mA"}
